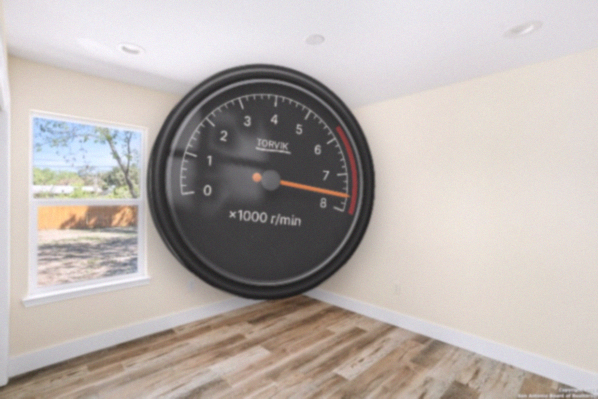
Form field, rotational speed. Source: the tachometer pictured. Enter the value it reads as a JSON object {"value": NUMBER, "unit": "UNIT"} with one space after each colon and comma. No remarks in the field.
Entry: {"value": 7600, "unit": "rpm"}
